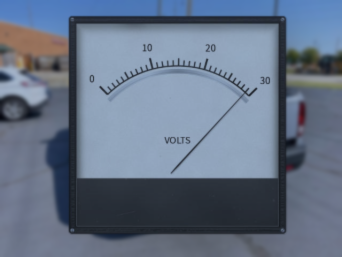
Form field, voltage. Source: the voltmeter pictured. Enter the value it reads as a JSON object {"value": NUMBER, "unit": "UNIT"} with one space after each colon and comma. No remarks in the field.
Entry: {"value": 29, "unit": "V"}
